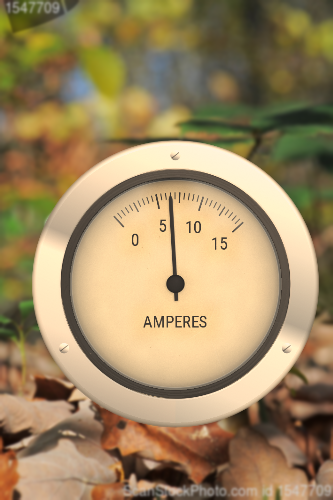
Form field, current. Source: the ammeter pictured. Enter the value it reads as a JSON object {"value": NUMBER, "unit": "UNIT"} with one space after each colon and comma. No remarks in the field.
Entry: {"value": 6.5, "unit": "A"}
